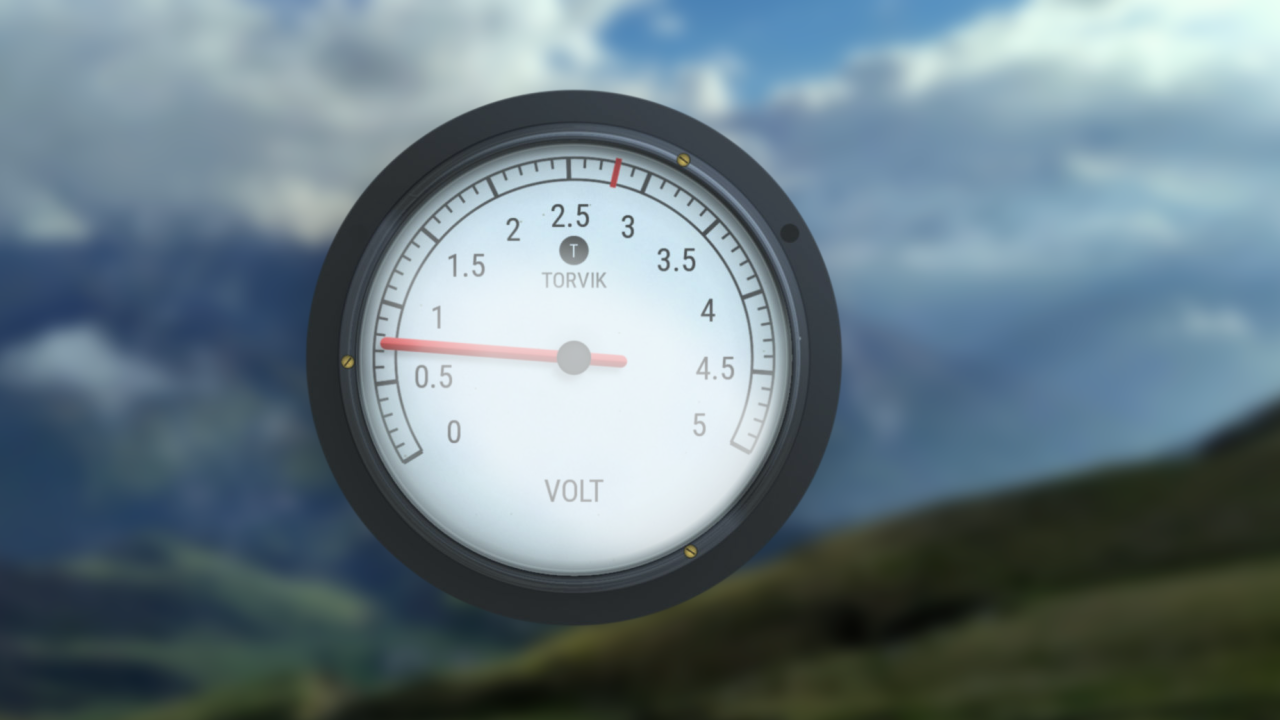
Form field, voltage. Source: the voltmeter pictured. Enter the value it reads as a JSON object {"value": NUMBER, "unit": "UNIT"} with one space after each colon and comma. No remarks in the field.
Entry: {"value": 0.75, "unit": "V"}
